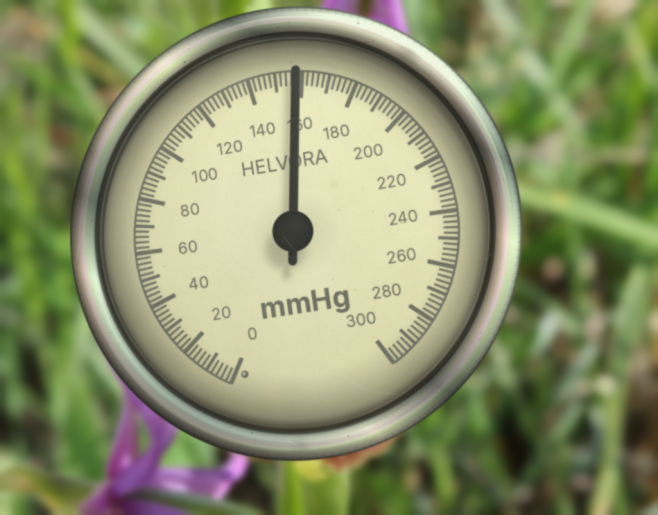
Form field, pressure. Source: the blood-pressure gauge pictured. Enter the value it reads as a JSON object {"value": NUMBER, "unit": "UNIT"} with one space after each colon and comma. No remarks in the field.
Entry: {"value": 158, "unit": "mmHg"}
